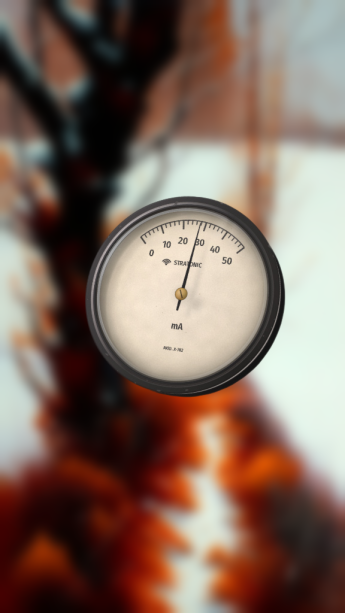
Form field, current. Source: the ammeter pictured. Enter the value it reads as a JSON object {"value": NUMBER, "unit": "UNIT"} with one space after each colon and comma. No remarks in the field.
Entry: {"value": 28, "unit": "mA"}
